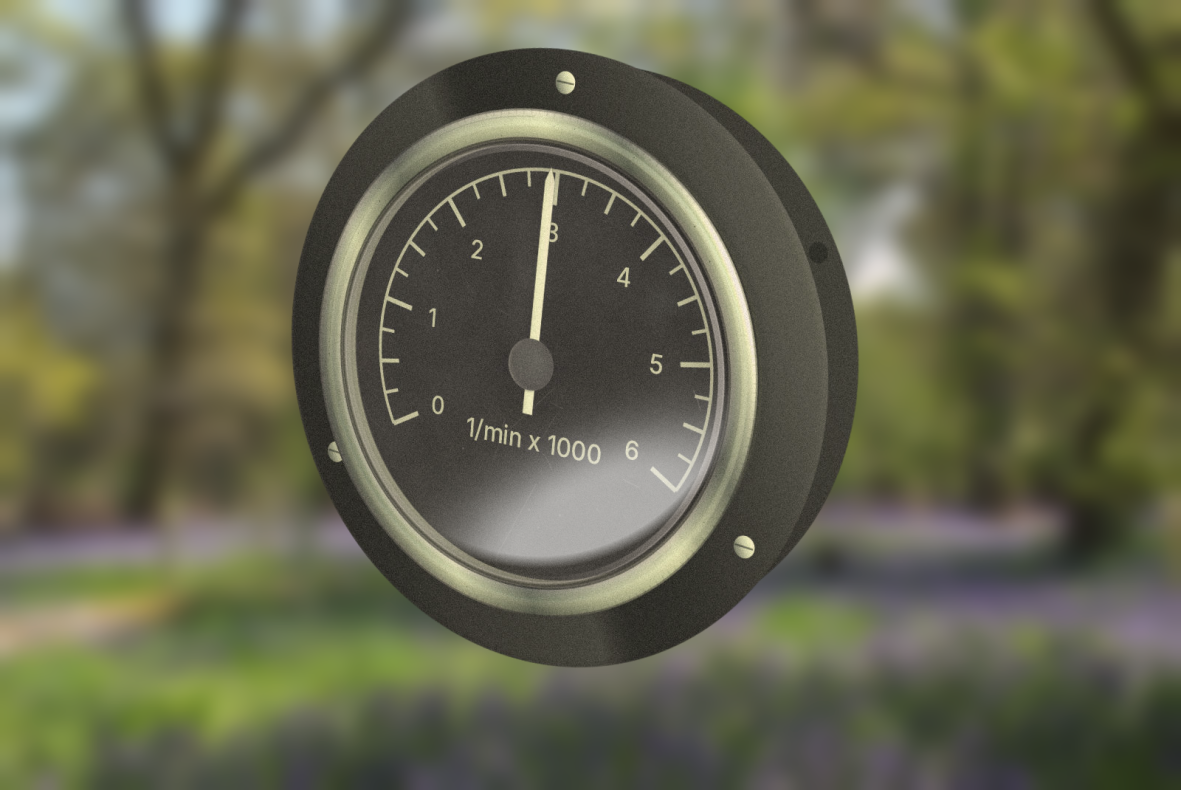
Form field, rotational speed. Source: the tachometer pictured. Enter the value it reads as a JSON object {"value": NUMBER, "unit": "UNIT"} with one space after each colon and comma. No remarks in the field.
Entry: {"value": 3000, "unit": "rpm"}
